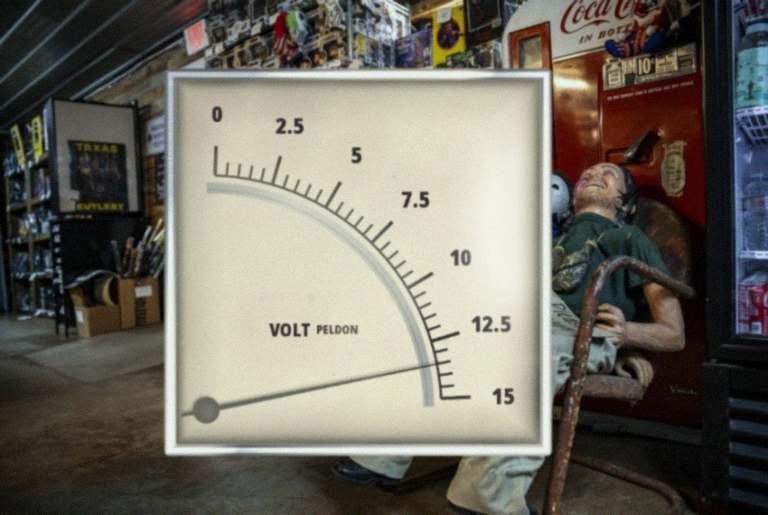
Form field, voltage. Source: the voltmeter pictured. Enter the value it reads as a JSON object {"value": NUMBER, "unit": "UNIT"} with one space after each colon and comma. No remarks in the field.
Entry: {"value": 13.5, "unit": "V"}
